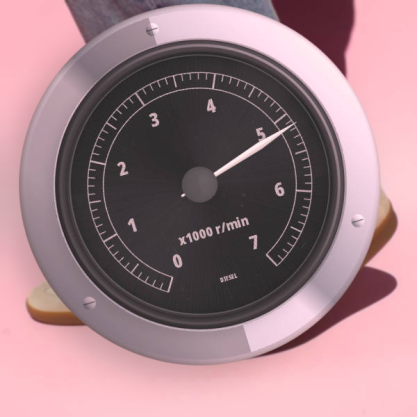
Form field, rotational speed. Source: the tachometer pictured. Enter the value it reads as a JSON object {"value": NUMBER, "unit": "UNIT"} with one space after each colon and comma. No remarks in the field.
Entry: {"value": 5150, "unit": "rpm"}
